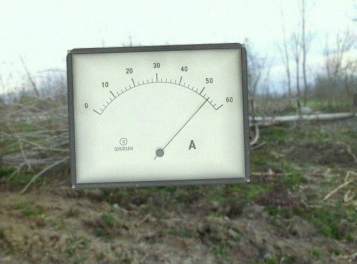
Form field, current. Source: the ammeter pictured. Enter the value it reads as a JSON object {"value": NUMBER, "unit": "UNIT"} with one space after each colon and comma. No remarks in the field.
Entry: {"value": 54, "unit": "A"}
